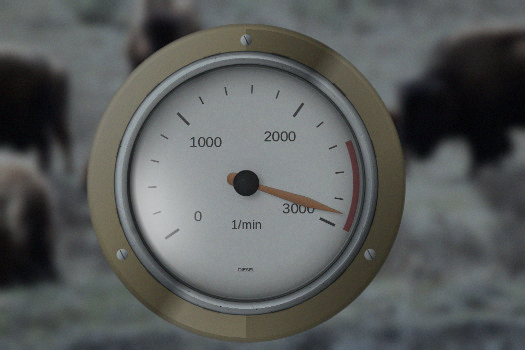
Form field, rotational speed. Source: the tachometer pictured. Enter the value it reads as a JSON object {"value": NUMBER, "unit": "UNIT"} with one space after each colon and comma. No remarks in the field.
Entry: {"value": 2900, "unit": "rpm"}
